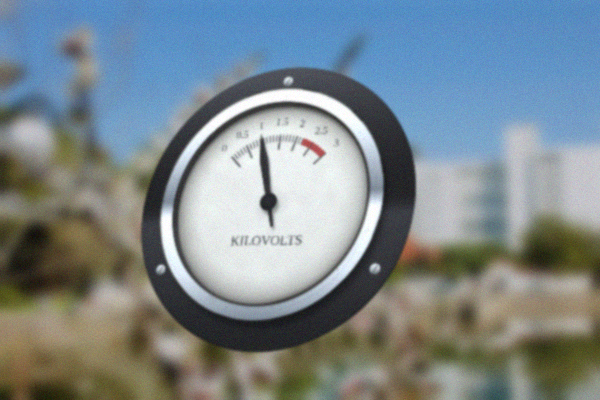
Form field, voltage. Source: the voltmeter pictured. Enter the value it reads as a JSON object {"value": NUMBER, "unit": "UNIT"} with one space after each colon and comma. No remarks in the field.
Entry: {"value": 1, "unit": "kV"}
